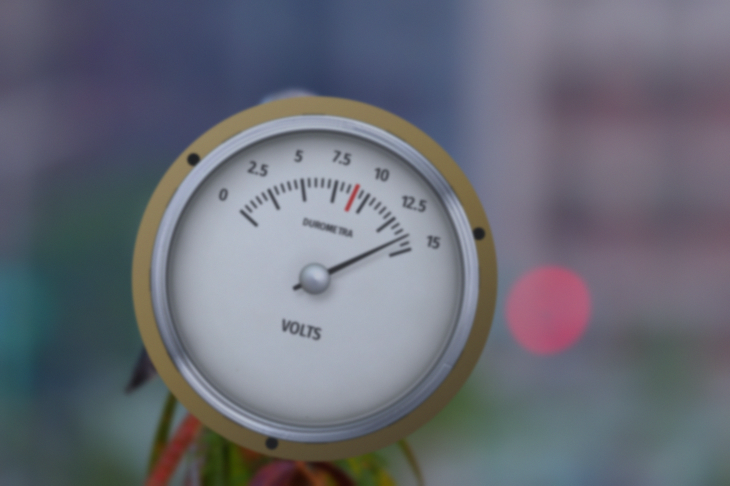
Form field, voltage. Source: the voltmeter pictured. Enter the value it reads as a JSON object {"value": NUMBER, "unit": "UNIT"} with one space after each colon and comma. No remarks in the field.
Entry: {"value": 14, "unit": "V"}
